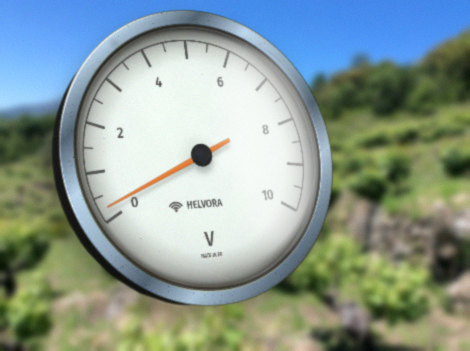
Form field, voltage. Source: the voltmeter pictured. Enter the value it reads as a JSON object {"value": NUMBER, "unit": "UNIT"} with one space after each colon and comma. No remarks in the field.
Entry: {"value": 0.25, "unit": "V"}
